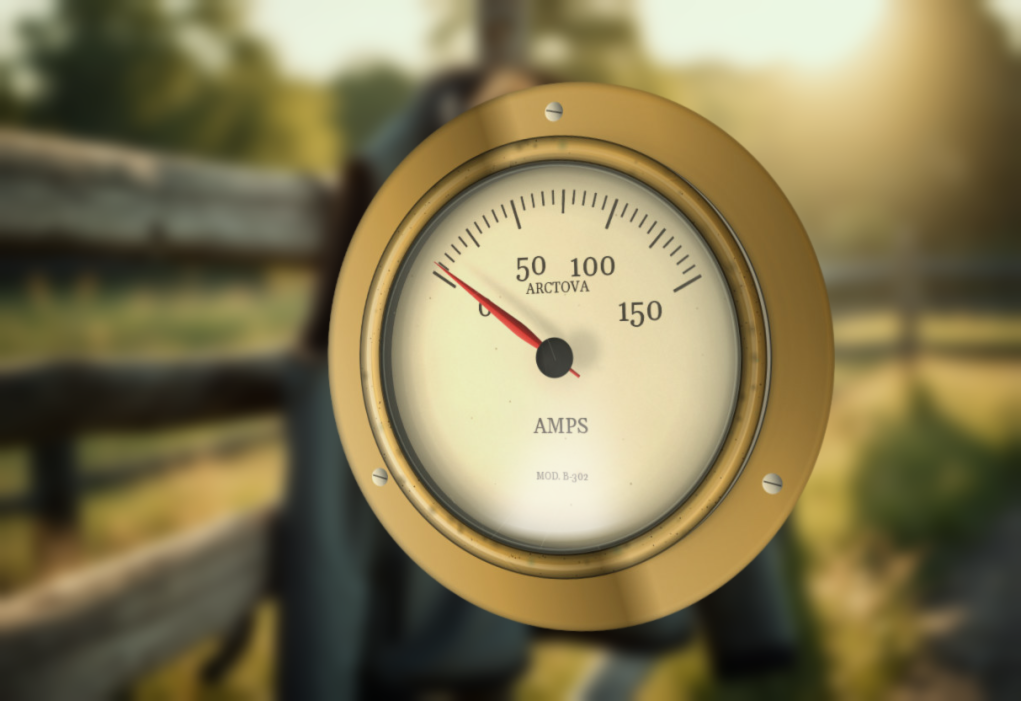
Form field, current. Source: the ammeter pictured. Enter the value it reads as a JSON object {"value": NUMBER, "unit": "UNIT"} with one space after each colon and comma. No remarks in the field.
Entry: {"value": 5, "unit": "A"}
